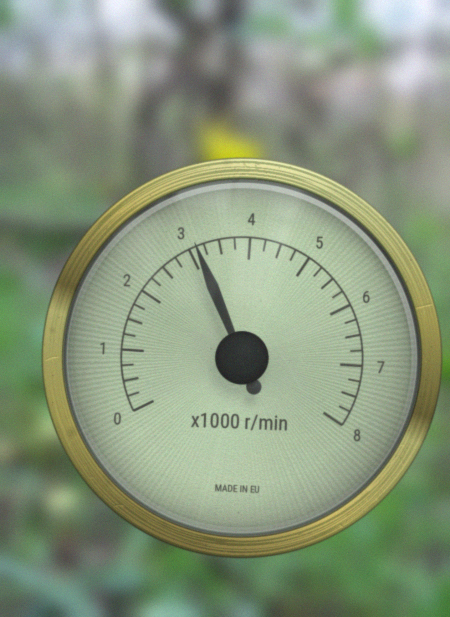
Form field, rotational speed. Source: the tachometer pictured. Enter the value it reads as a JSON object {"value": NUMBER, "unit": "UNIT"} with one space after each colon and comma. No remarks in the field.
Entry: {"value": 3125, "unit": "rpm"}
